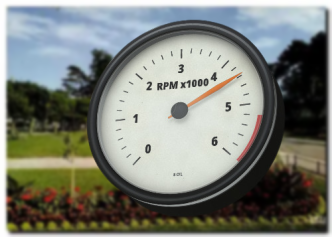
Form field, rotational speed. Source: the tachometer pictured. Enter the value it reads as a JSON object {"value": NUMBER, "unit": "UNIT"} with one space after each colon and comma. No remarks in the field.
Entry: {"value": 4400, "unit": "rpm"}
